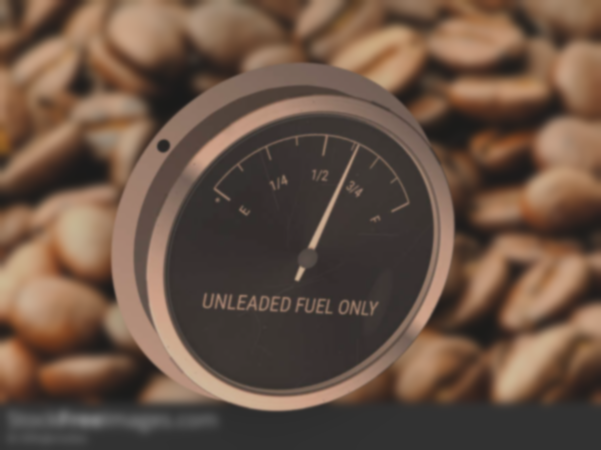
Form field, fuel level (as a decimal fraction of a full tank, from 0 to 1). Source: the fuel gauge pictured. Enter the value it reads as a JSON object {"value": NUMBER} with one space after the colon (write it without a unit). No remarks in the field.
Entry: {"value": 0.625}
